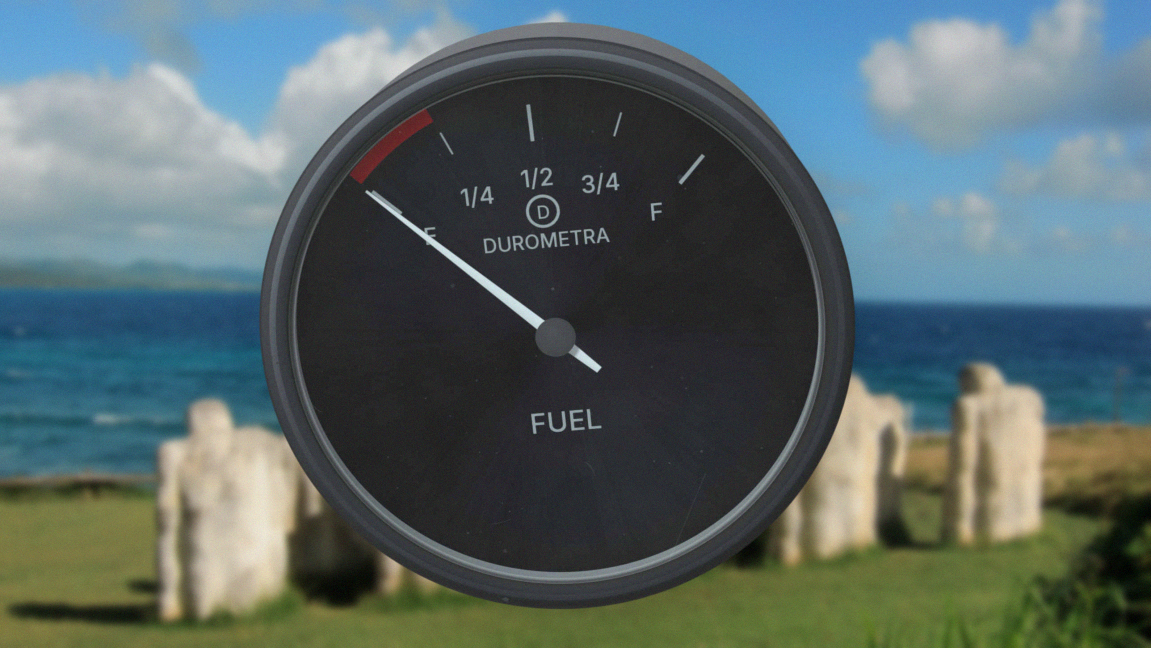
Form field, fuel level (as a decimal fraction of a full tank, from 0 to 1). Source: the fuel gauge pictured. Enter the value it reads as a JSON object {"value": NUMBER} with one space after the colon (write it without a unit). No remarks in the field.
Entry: {"value": 0}
